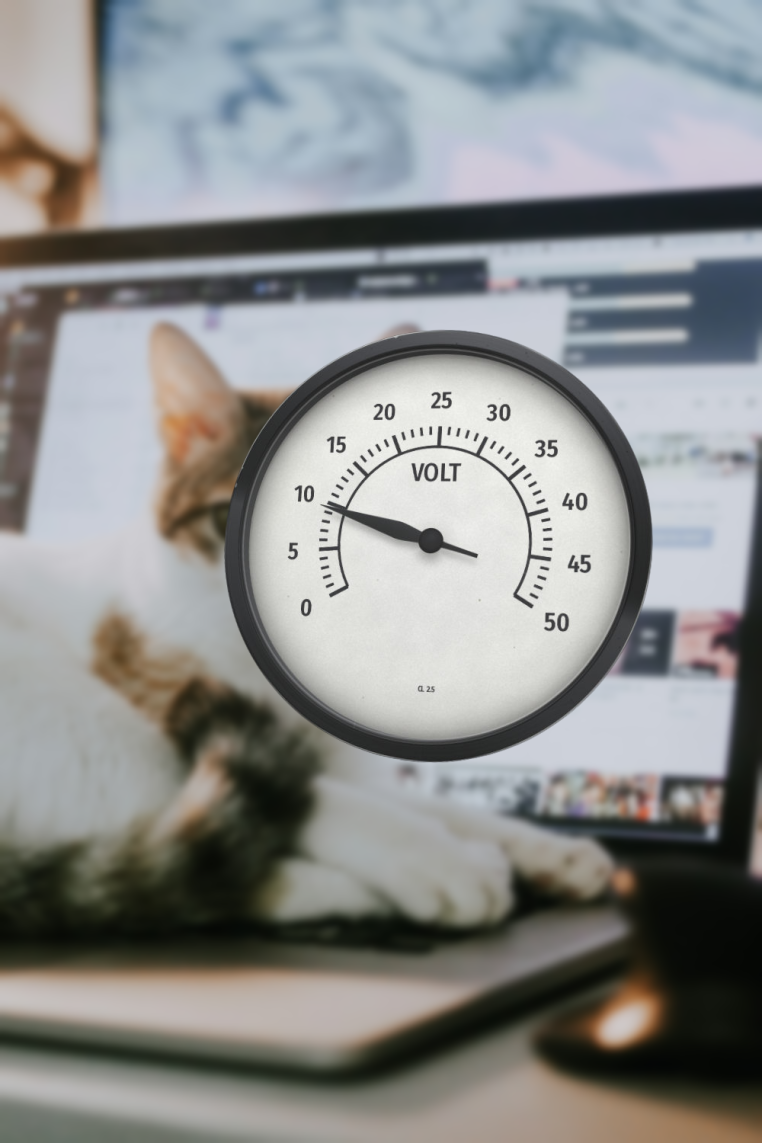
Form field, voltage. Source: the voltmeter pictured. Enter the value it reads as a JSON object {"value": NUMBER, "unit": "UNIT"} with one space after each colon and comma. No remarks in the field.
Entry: {"value": 9.5, "unit": "V"}
